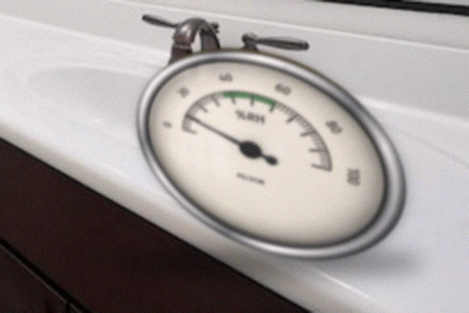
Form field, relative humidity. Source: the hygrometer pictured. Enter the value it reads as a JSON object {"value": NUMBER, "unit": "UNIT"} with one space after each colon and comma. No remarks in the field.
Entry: {"value": 10, "unit": "%"}
